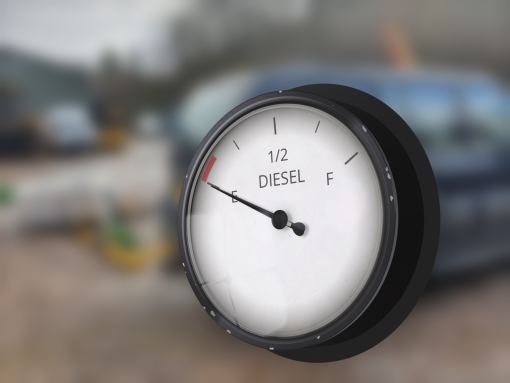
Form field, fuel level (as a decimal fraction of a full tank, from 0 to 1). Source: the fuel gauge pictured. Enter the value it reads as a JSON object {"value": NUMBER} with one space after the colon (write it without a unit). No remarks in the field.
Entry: {"value": 0}
